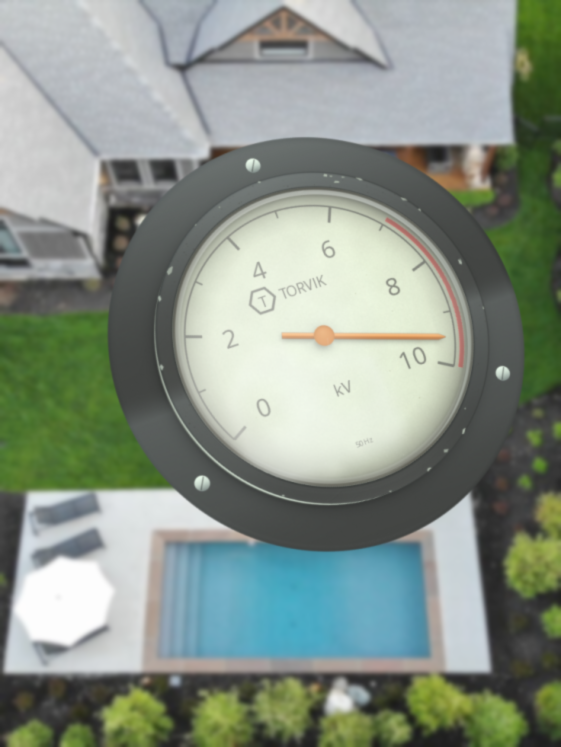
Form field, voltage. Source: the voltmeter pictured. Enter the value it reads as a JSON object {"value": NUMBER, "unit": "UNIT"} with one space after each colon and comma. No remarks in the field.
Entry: {"value": 9.5, "unit": "kV"}
